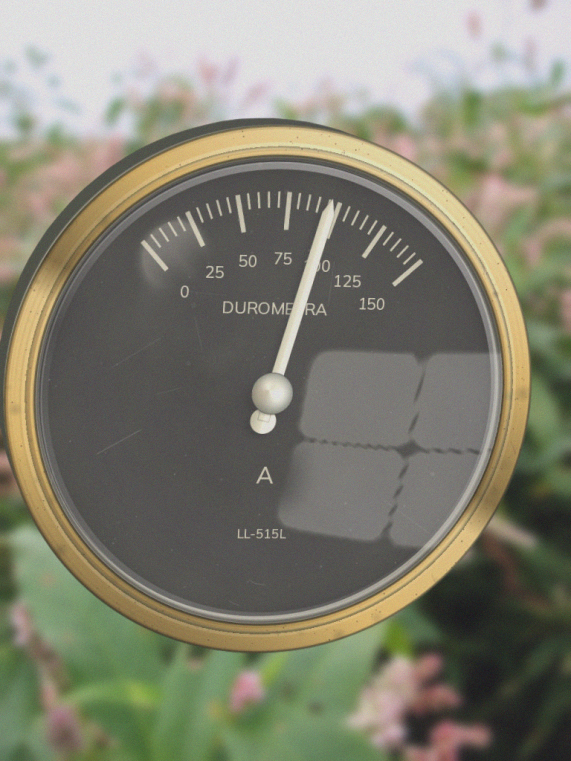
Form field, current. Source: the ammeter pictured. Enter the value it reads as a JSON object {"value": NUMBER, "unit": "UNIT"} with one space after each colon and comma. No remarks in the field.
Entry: {"value": 95, "unit": "A"}
